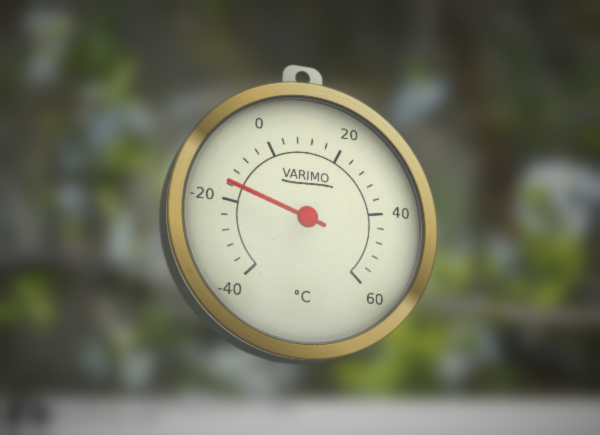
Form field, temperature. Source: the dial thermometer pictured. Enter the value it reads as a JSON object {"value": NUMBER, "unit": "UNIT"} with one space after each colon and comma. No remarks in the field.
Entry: {"value": -16, "unit": "°C"}
